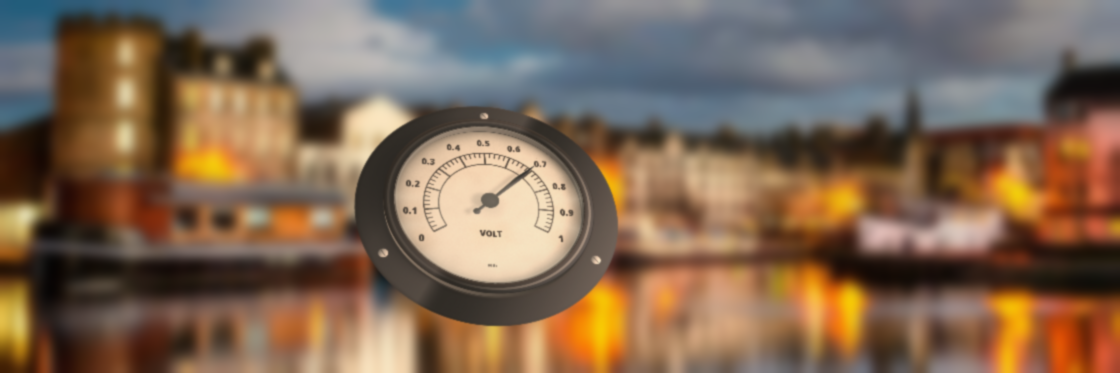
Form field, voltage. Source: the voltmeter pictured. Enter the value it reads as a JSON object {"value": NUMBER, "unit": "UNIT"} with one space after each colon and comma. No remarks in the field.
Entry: {"value": 0.7, "unit": "V"}
